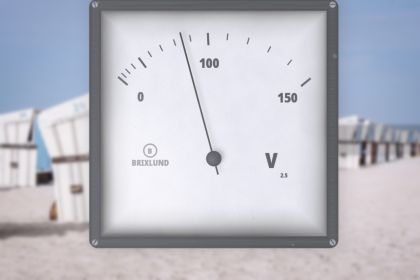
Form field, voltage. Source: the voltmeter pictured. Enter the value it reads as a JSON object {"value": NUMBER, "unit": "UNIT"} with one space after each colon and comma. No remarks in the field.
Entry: {"value": 85, "unit": "V"}
